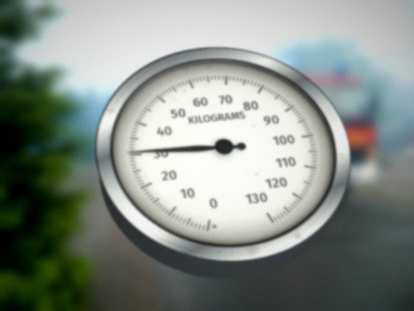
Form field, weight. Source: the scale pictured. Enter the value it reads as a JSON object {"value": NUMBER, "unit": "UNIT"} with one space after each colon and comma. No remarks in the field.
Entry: {"value": 30, "unit": "kg"}
